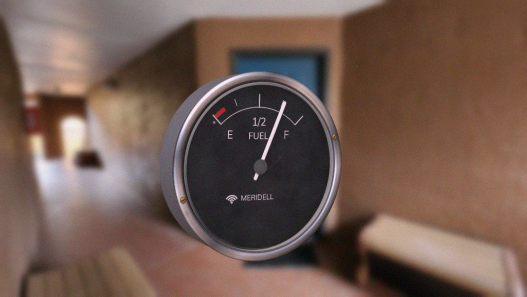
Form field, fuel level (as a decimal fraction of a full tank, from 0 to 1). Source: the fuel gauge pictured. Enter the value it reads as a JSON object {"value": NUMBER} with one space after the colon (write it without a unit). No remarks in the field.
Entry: {"value": 0.75}
